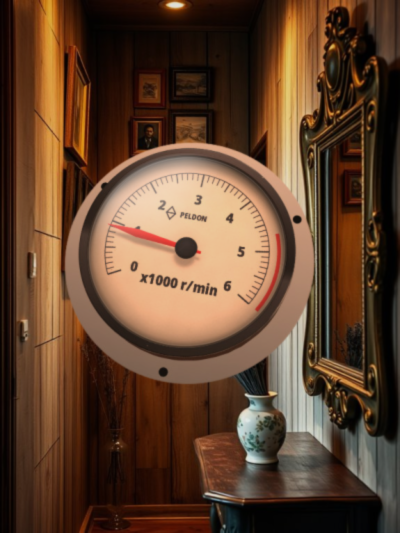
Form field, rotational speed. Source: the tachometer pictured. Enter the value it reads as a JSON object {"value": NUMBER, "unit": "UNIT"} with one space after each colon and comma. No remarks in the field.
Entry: {"value": 900, "unit": "rpm"}
